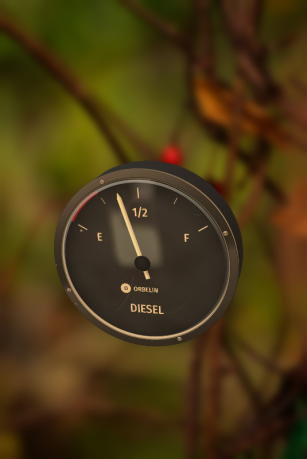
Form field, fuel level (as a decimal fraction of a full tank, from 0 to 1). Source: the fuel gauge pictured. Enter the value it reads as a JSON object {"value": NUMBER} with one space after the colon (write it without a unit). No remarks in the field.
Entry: {"value": 0.375}
